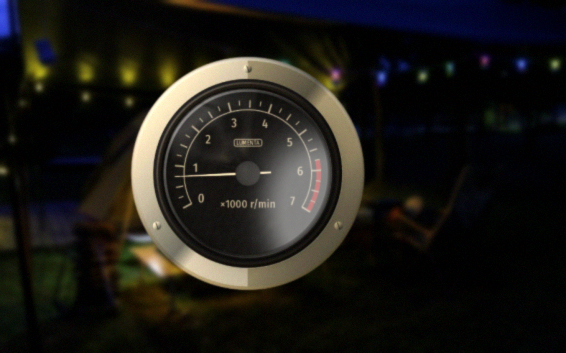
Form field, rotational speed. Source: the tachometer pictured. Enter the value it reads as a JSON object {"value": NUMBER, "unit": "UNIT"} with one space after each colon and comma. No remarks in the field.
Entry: {"value": 750, "unit": "rpm"}
